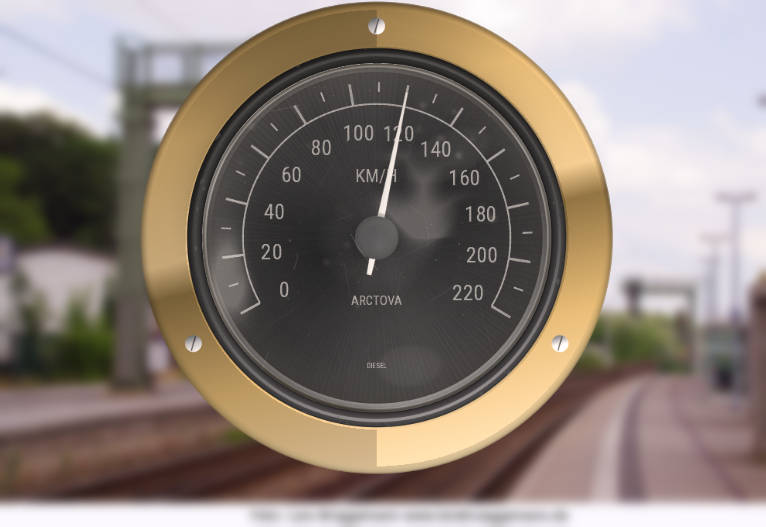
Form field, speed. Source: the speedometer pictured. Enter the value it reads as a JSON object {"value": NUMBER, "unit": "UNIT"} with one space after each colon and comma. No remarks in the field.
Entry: {"value": 120, "unit": "km/h"}
